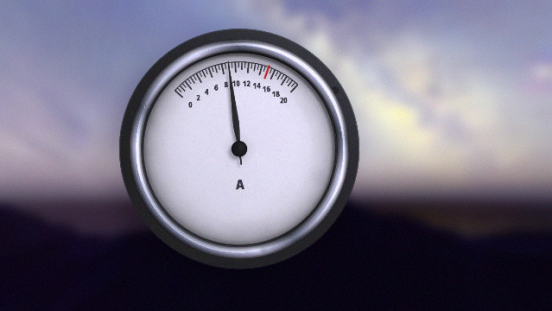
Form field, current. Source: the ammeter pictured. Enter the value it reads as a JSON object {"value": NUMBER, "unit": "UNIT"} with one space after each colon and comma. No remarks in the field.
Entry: {"value": 9, "unit": "A"}
